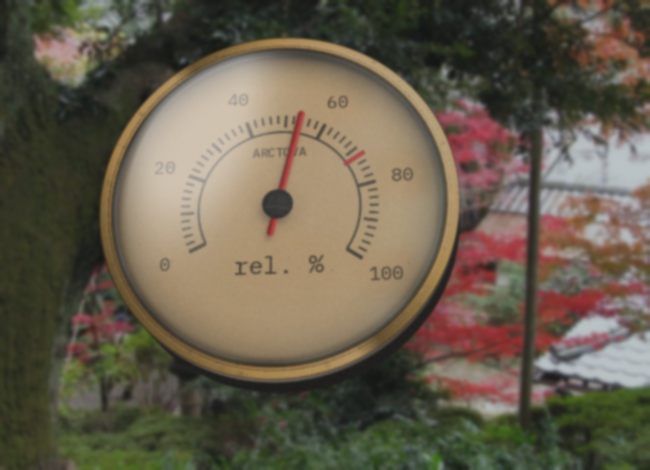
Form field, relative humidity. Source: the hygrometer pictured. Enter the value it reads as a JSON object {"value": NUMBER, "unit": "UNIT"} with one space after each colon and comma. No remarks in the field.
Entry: {"value": 54, "unit": "%"}
